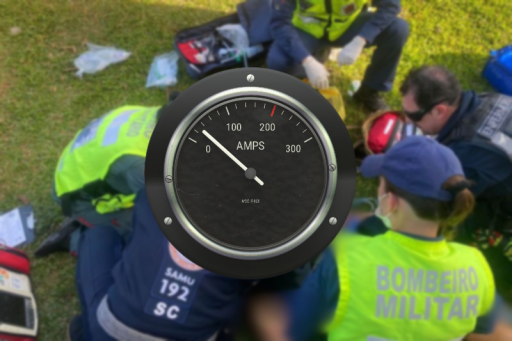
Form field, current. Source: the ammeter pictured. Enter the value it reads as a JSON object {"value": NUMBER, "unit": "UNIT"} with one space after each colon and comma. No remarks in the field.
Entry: {"value": 30, "unit": "A"}
